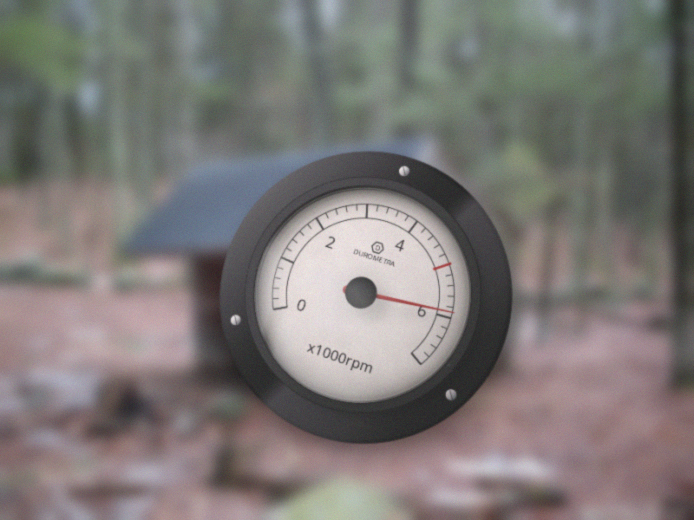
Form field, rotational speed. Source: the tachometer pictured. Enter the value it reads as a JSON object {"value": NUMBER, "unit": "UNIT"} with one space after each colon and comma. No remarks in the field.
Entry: {"value": 5900, "unit": "rpm"}
